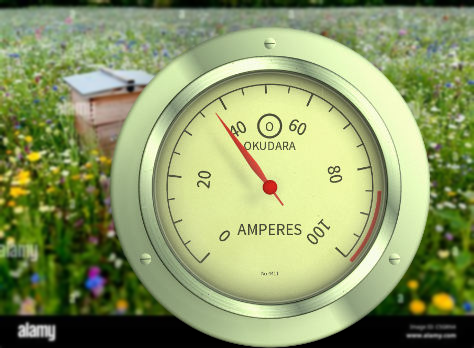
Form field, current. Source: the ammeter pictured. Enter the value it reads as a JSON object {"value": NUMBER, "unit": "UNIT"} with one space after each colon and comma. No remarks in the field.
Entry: {"value": 37.5, "unit": "A"}
